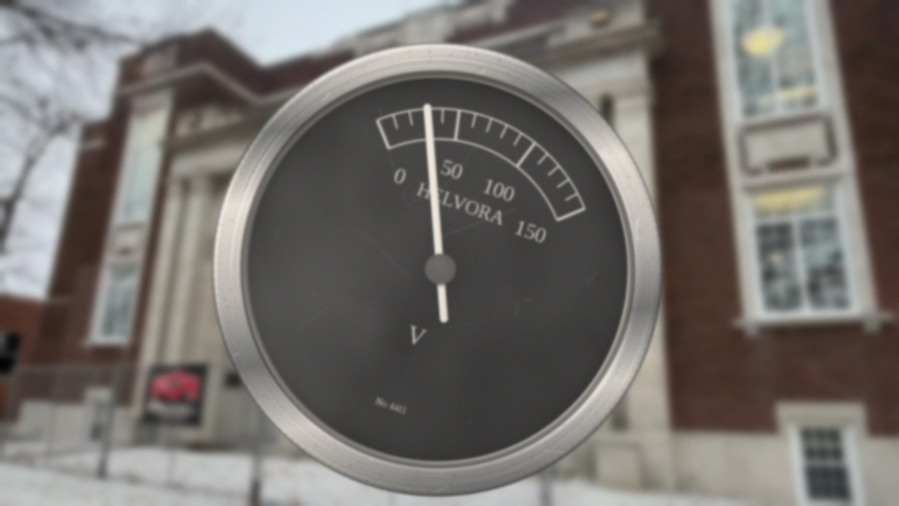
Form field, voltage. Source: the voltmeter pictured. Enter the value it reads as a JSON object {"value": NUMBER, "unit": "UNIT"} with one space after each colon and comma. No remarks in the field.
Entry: {"value": 30, "unit": "V"}
